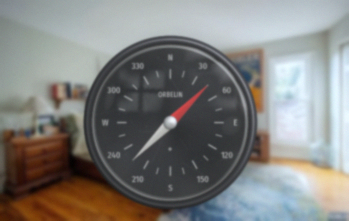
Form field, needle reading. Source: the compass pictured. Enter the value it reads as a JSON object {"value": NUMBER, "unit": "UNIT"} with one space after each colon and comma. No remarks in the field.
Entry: {"value": 45, "unit": "°"}
